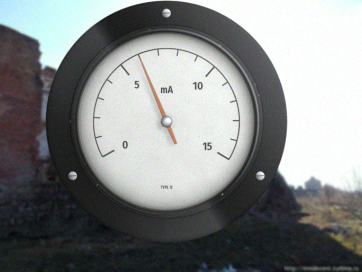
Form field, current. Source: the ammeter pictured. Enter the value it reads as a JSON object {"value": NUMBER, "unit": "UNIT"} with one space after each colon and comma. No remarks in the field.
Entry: {"value": 6, "unit": "mA"}
